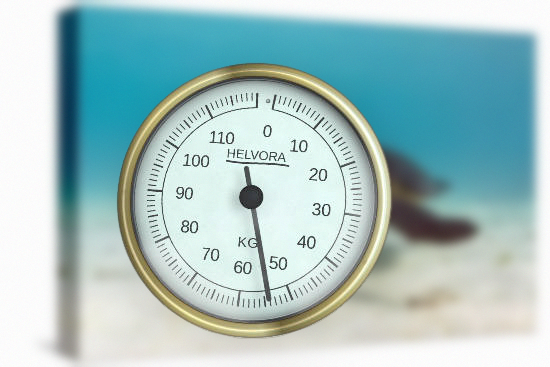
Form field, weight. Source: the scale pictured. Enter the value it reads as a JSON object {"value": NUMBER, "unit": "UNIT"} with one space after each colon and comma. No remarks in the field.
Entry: {"value": 54, "unit": "kg"}
